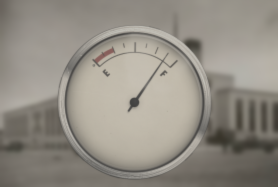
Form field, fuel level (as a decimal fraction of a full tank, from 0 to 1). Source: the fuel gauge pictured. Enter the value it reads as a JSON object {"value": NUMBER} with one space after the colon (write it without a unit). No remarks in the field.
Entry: {"value": 0.875}
